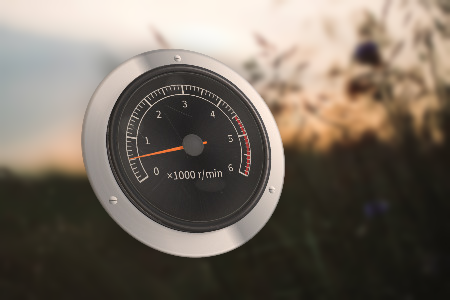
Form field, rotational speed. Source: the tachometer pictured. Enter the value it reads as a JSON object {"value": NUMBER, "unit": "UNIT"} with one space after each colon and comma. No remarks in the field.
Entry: {"value": 500, "unit": "rpm"}
